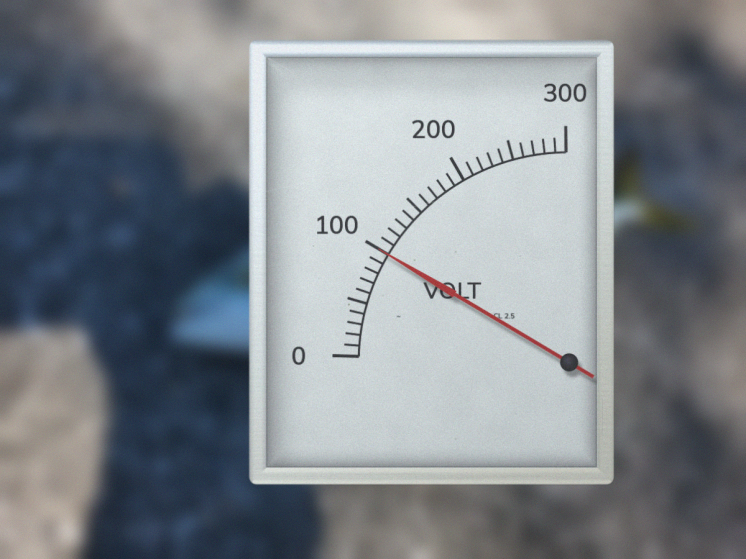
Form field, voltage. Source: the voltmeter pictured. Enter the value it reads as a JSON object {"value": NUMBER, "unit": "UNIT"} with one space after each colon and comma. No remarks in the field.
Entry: {"value": 100, "unit": "V"}
